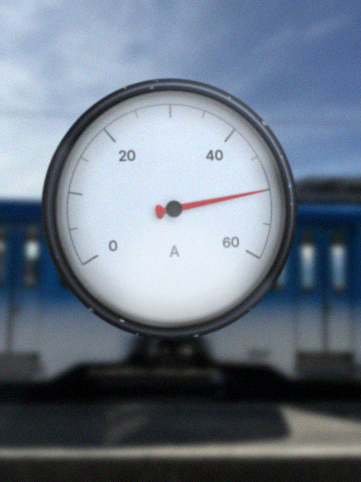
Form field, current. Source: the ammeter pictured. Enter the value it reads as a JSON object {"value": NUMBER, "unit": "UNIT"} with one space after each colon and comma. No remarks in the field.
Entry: {"value": 50, "unit": "A"}
